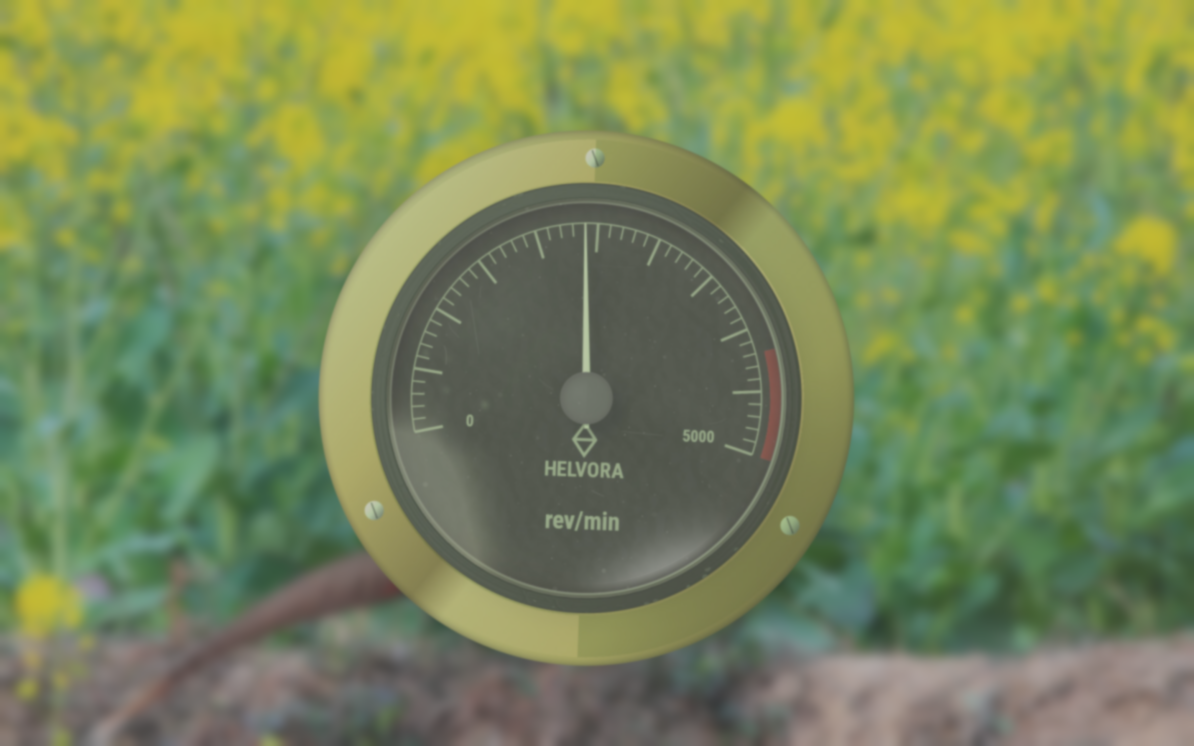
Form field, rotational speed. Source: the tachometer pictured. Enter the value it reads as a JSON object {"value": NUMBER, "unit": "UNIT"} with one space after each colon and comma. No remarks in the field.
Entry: {"value": 2400, "unit": "rpm"}
